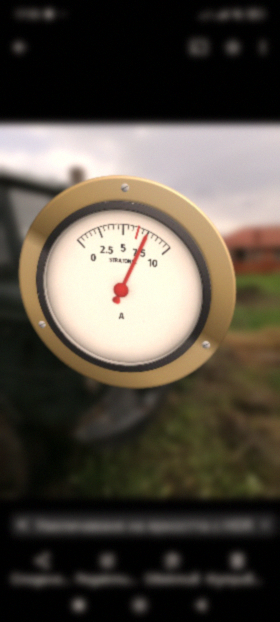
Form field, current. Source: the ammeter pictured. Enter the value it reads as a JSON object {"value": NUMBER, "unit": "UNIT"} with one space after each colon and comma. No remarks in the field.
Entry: {"value": 7.5, "unit": "A"}
